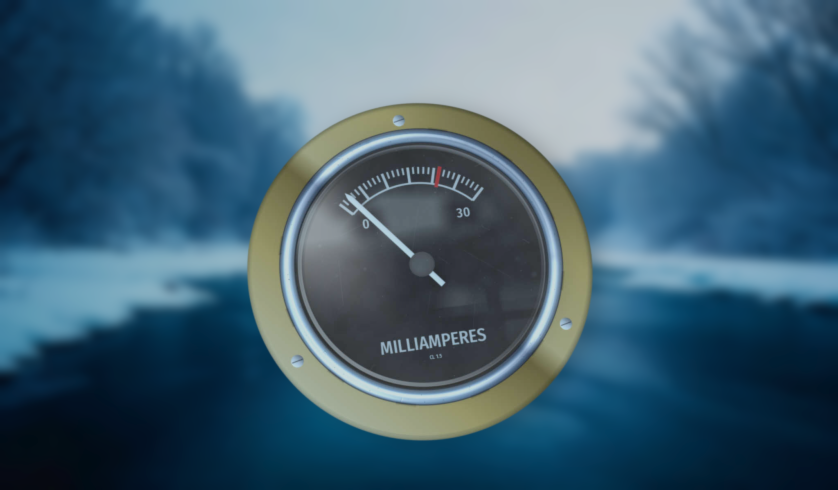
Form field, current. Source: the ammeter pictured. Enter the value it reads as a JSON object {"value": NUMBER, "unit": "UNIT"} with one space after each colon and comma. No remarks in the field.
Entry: {"value": 2, "unit": "mA"}
